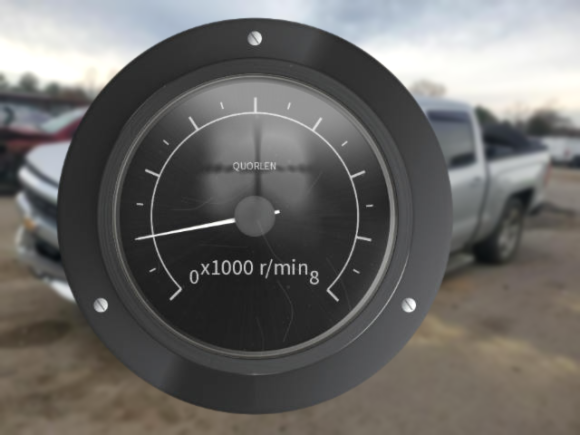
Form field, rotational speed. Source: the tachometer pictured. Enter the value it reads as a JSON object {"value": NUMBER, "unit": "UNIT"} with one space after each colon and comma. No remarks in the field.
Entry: {"value": 1000, "unit": "rpm"}
